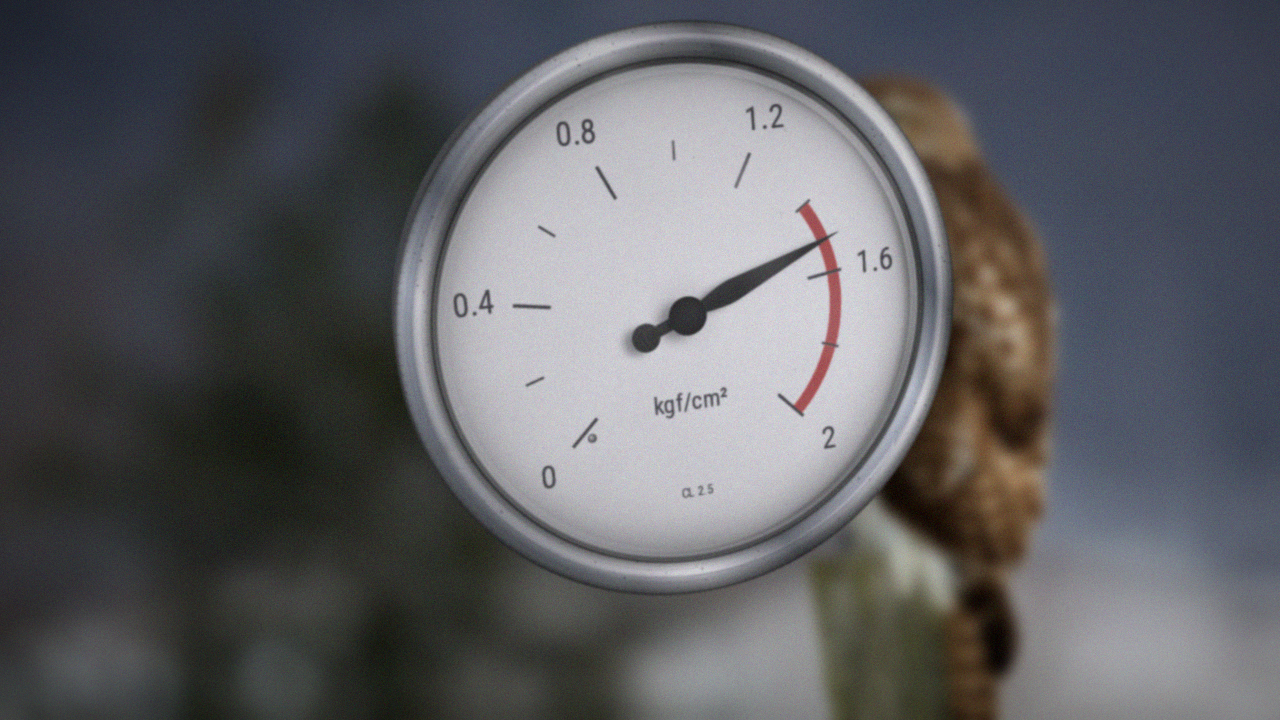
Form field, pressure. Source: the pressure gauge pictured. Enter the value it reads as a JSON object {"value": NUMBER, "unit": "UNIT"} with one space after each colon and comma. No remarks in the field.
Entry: {"value": 1.5, "unit": "kg/cm²"}
